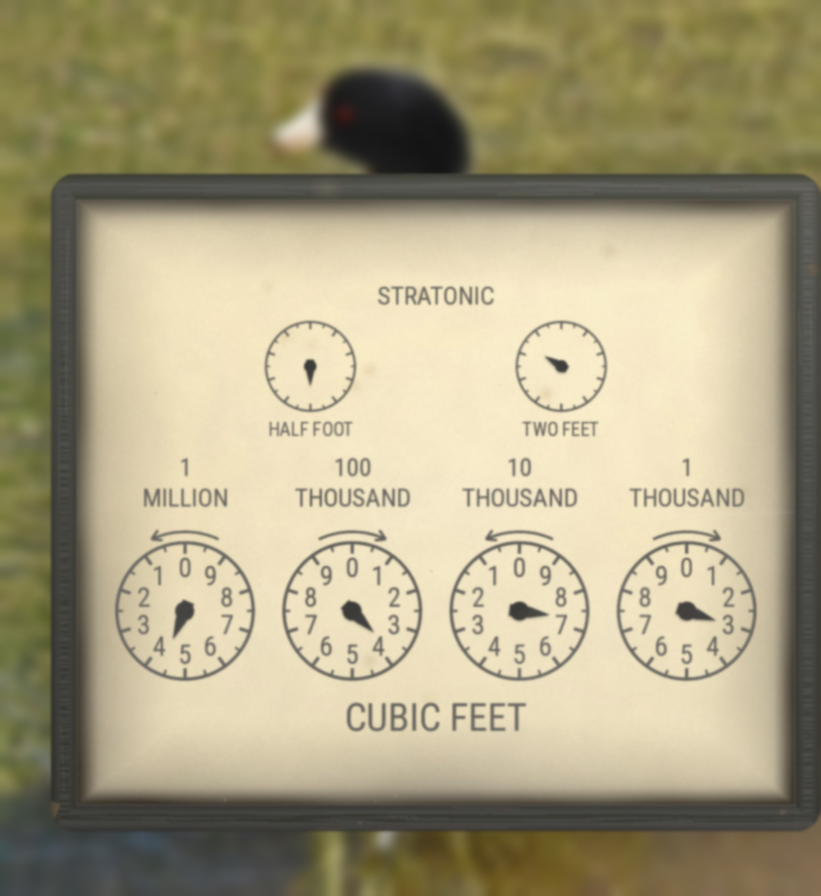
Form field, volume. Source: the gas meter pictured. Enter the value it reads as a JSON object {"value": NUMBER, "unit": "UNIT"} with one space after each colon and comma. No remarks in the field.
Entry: {"value": 437300, "unit": "ft³"}
